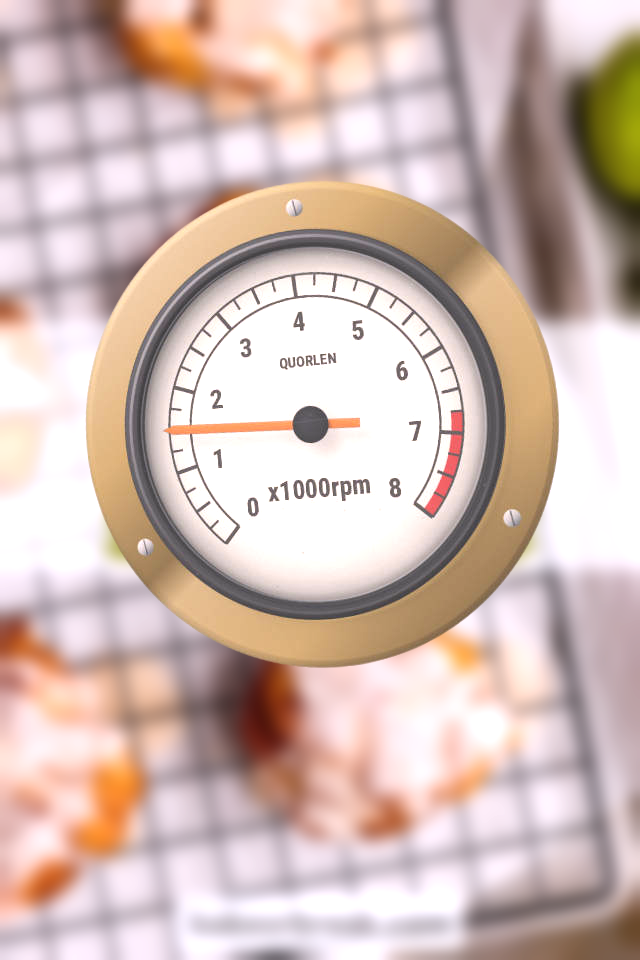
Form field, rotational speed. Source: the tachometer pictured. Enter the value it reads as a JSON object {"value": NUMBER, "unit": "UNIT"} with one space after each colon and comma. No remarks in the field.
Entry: {"value": 1500, "unit": "rpm"}
